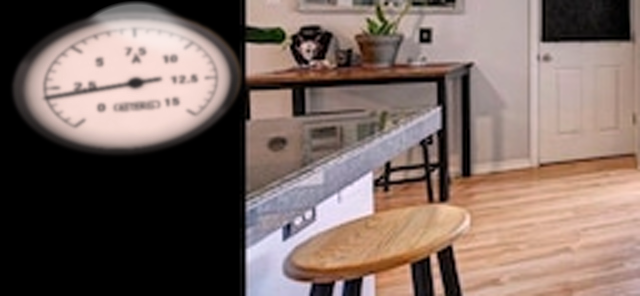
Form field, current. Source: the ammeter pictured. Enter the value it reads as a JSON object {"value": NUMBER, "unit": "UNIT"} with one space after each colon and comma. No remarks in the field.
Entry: {"value": 2, "unit": "A"}
